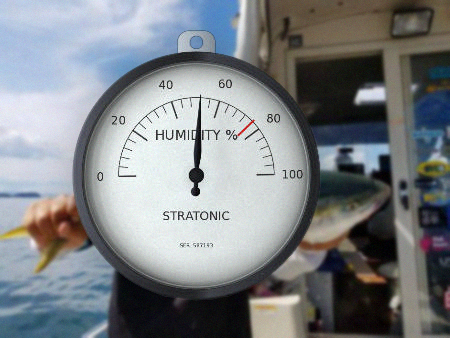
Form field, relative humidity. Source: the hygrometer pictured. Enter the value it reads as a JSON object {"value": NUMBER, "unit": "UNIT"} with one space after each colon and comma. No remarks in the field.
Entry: {"value": 52, "unit": "%"}
